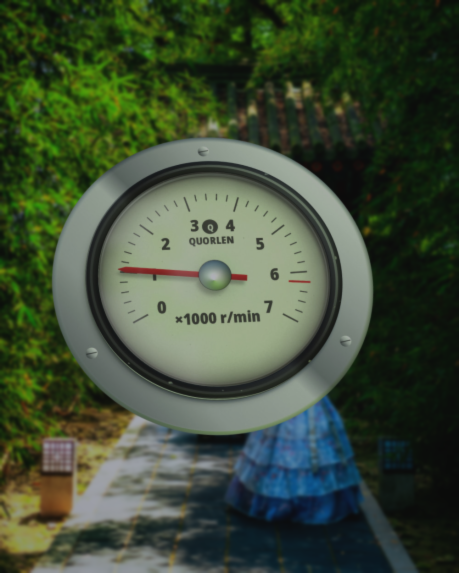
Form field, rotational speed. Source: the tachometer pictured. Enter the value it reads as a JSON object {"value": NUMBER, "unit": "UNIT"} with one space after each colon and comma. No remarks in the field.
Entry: {"value": 1000, "unit": "rpm"}
